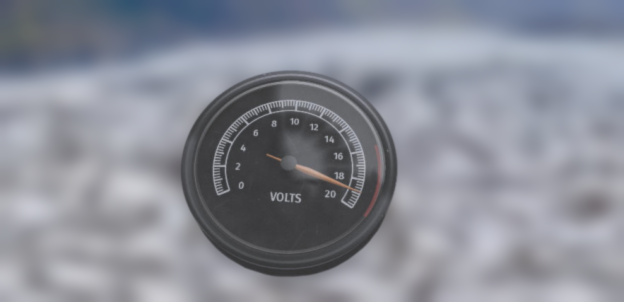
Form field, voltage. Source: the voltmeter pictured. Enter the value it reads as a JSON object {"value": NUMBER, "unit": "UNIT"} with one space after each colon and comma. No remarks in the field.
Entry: {"value": 19, "unit": "V"}
